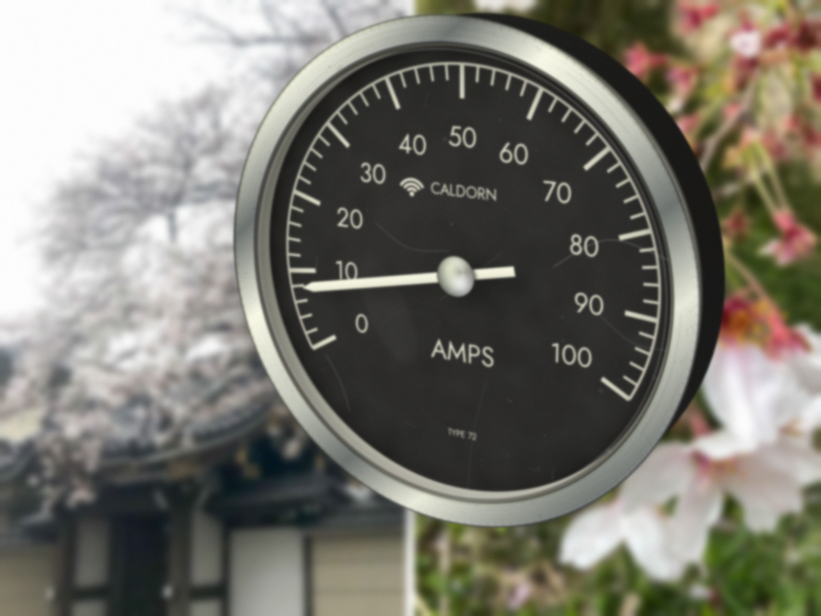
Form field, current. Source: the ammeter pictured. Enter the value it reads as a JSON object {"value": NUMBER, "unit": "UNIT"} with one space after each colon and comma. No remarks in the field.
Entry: {"value": 8, "unit": "A"}
